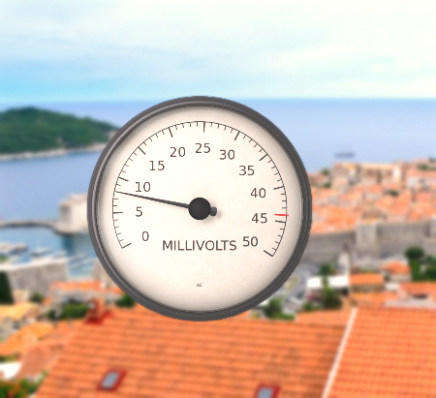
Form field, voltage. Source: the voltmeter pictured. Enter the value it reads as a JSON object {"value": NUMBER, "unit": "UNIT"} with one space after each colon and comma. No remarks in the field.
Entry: {"value": 8, "unit": "mV"}
